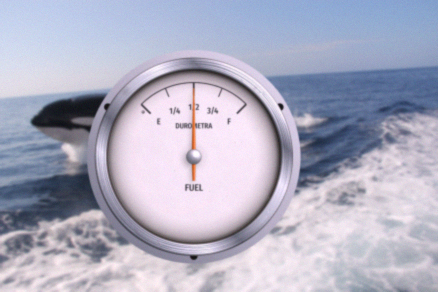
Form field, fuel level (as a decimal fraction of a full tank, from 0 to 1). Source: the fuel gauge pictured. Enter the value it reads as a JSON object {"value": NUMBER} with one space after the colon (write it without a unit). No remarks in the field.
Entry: {"value": 0.5}
